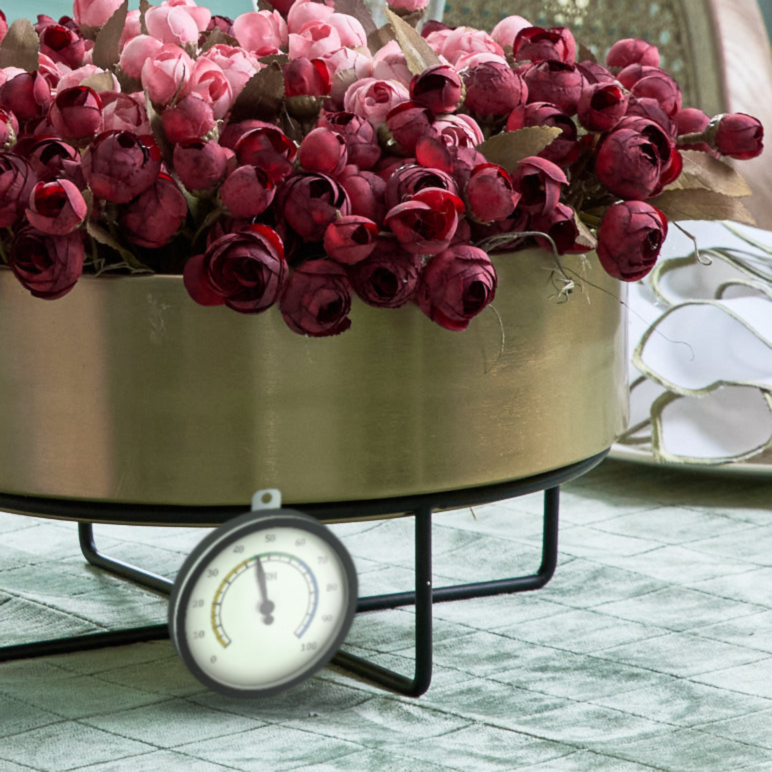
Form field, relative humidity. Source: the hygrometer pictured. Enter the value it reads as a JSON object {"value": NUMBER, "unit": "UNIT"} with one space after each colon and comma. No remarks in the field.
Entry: {"value": 45, "unit": "%"}
